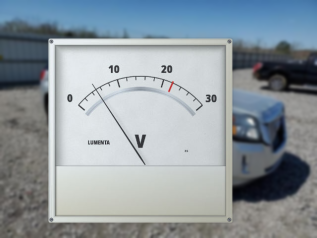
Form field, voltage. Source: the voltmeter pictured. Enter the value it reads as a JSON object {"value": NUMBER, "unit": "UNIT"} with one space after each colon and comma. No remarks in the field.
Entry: {"value": 5, "unit": "V"}
